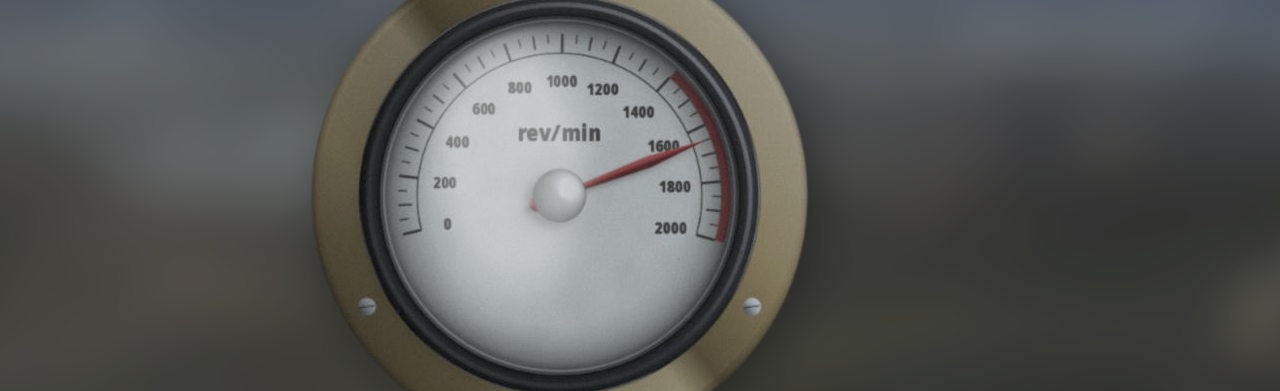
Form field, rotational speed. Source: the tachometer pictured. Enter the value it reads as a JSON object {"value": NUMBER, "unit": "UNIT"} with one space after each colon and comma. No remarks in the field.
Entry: {"value": 1650, "unit": "rpm"}
